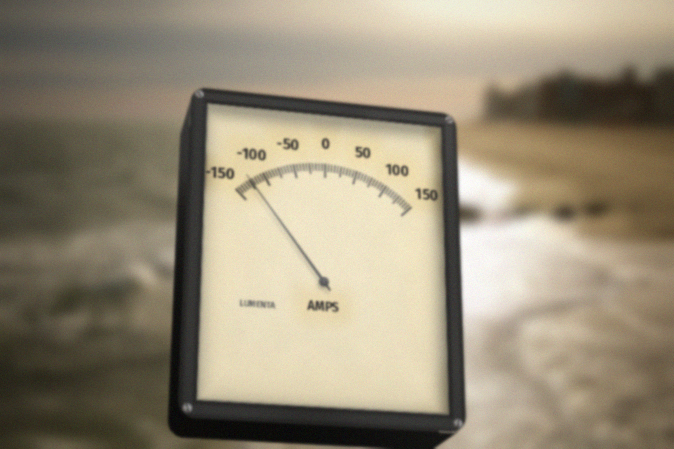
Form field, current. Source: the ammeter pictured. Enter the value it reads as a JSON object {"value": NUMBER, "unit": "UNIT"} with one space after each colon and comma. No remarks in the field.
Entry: {"value": -125, "unit": "A"}
